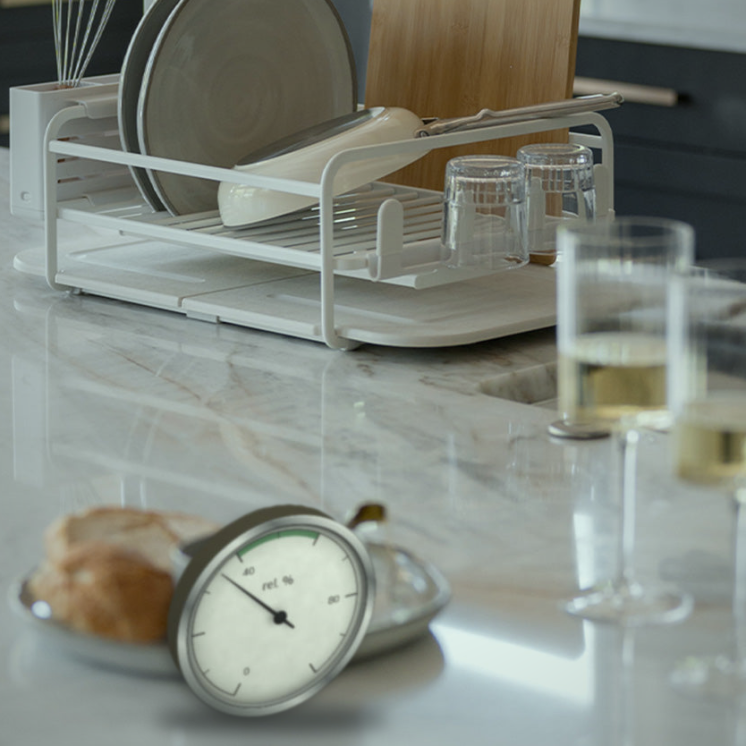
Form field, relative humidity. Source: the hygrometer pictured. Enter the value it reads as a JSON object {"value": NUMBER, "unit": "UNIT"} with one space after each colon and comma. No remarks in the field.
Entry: {"value": 35, "unit": "%"}
